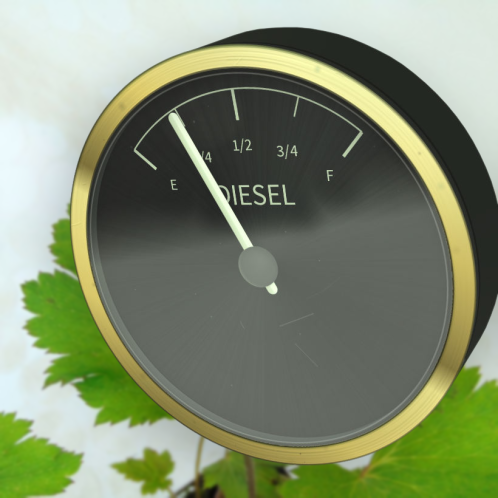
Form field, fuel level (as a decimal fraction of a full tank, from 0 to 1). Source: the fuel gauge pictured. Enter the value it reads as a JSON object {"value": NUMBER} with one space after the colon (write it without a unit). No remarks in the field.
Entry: {"value": 0.25}
